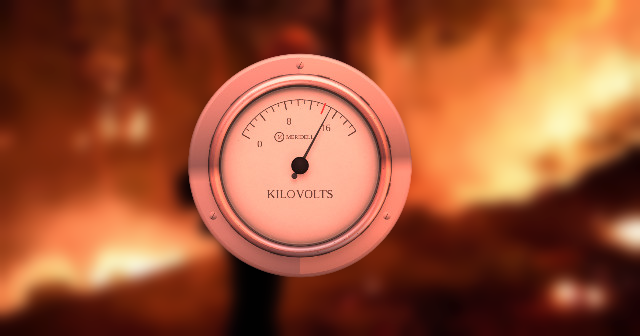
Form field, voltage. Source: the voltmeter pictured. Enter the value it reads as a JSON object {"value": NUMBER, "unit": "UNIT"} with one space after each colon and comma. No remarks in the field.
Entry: {"value": 15, "unit": "kV"}
